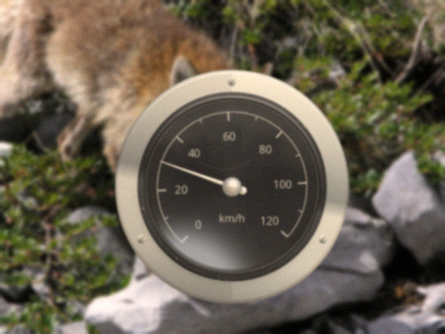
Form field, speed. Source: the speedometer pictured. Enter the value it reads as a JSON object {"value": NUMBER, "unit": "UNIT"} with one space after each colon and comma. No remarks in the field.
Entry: {"value": 30, "unit": "km/h"}
